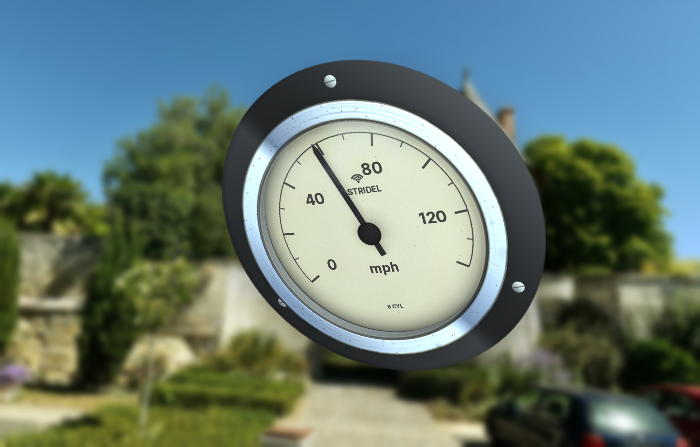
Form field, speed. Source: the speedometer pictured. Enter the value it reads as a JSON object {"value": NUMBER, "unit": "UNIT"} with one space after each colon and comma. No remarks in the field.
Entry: {"value": 60, "unit": "mph"}
